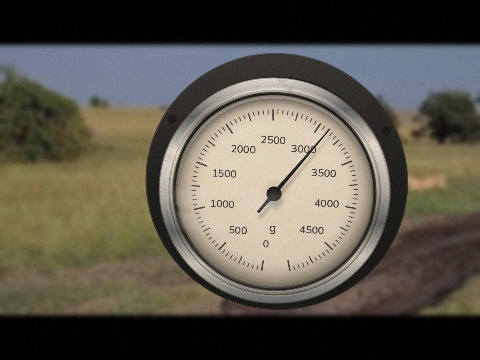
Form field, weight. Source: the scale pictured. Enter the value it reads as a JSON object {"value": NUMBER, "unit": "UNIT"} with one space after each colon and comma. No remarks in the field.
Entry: {"value": 3100, "unit": "g"}
